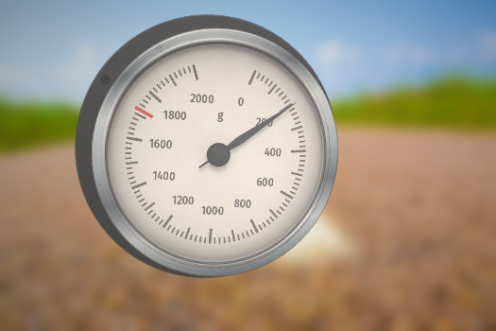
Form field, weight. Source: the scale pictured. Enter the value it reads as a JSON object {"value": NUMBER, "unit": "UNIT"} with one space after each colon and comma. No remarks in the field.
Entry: {"value": 200, "unit": "g"}
